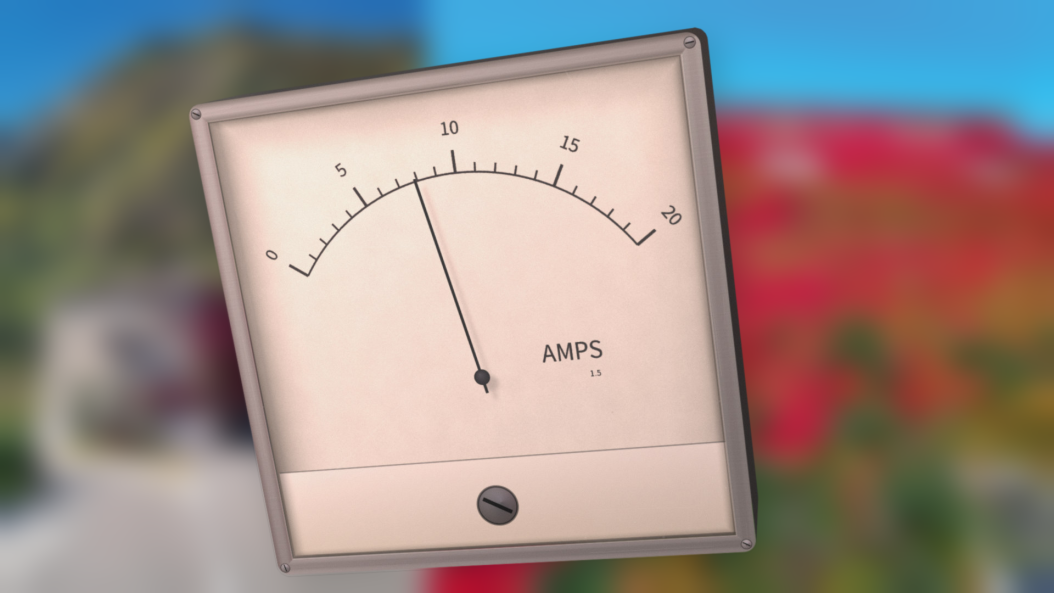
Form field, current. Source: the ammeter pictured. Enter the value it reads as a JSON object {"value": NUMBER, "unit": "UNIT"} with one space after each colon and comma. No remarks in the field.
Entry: {"value": 8, "unit": "A"}
